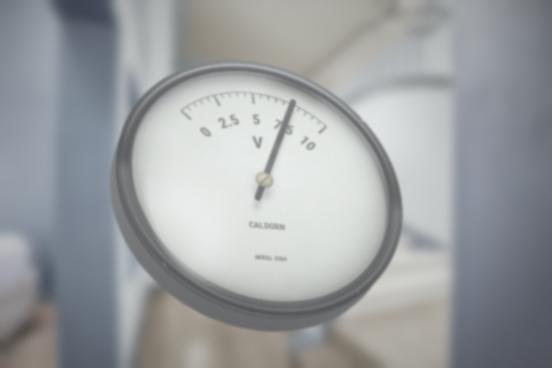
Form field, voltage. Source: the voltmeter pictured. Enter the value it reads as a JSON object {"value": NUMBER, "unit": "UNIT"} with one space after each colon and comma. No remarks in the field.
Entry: {"value": 7.5, "unit": "V"}
